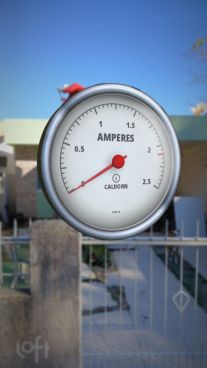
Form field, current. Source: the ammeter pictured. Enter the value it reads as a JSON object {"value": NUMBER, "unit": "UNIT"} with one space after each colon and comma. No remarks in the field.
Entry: {"value": 0, "unit": "A"}
